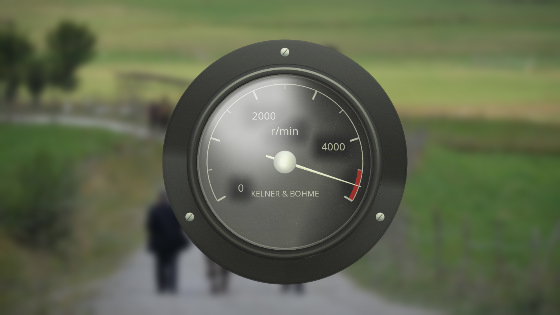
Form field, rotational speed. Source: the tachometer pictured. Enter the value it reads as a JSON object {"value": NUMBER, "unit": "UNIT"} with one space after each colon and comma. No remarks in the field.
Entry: {"value": 4750, "unit": "rpm"}
